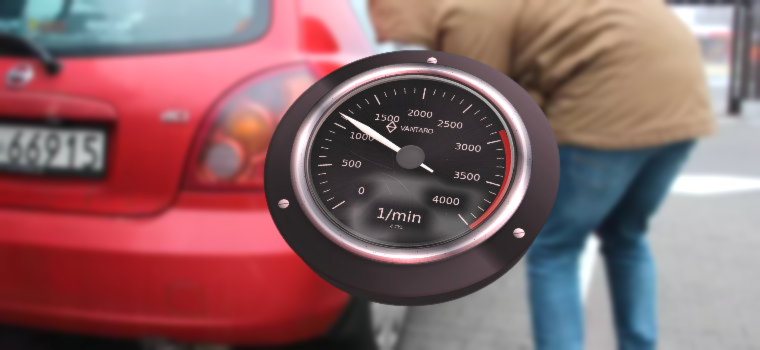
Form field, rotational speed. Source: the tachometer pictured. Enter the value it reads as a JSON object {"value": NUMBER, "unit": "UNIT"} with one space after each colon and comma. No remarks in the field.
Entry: {"value": 1100, "unit": "rpm"}
